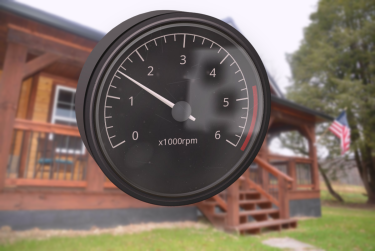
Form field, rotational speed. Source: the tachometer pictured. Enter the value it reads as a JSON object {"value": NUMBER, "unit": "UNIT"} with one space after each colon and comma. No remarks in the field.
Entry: {"value": 1500, "unit": "rpm"}
